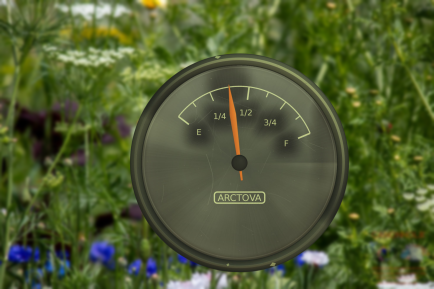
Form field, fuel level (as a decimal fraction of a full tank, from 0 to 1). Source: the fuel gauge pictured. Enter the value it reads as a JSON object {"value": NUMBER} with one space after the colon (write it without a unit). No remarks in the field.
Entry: {"value": 0.375}
